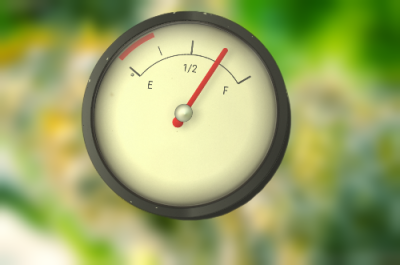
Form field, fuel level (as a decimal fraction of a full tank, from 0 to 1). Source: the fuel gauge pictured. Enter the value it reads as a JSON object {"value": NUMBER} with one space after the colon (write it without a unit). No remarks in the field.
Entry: {"value": 0.75}
